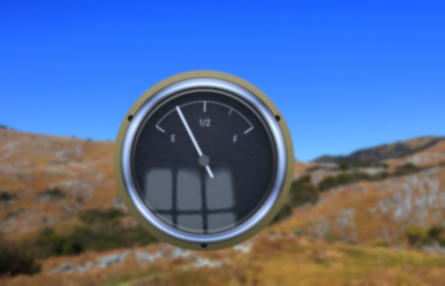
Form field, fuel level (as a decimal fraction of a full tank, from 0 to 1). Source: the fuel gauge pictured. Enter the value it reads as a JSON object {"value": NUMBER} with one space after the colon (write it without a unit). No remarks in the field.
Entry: {"value": 0.25}
